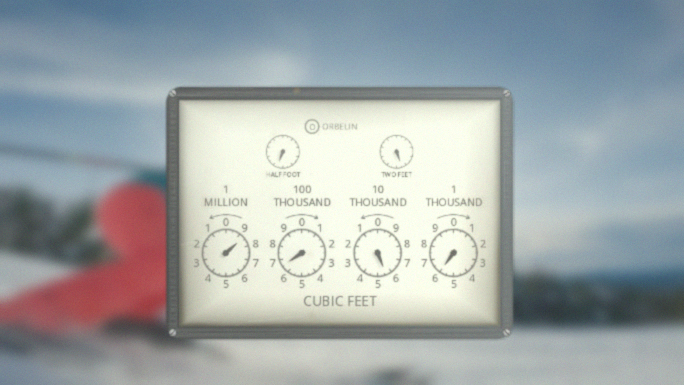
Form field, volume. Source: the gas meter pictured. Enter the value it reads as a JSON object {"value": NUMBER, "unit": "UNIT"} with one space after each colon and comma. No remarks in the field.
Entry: {"value": 865600, "unit": "ft³"}
